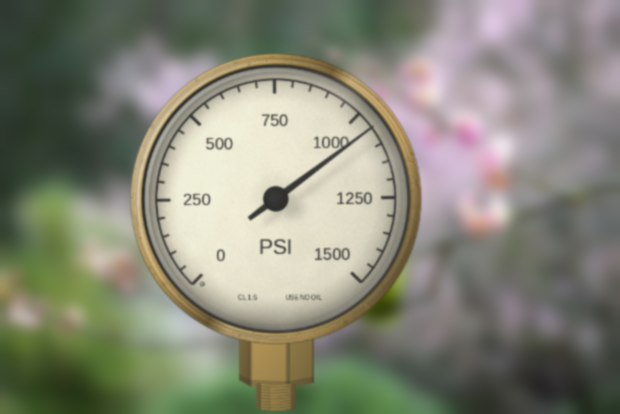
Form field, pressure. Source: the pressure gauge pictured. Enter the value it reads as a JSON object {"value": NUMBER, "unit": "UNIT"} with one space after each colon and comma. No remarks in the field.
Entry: {"value": 1050, "unit": "psi"}
